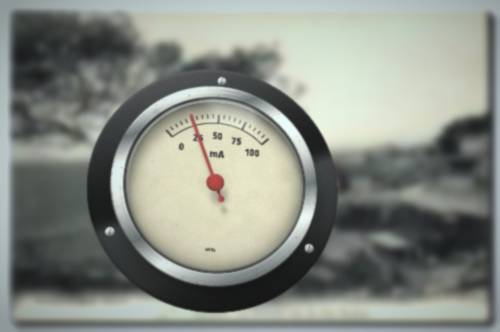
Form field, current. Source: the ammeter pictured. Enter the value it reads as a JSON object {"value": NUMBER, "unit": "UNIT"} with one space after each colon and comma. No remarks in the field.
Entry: {"value": 25, "unit": "mA"}
